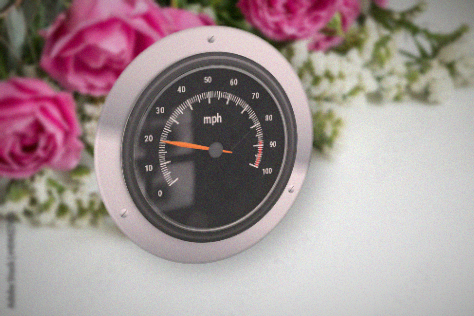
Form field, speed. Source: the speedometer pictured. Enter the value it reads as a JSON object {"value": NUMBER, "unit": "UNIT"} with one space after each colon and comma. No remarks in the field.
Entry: {"value": 20, "unit": "mph"}
